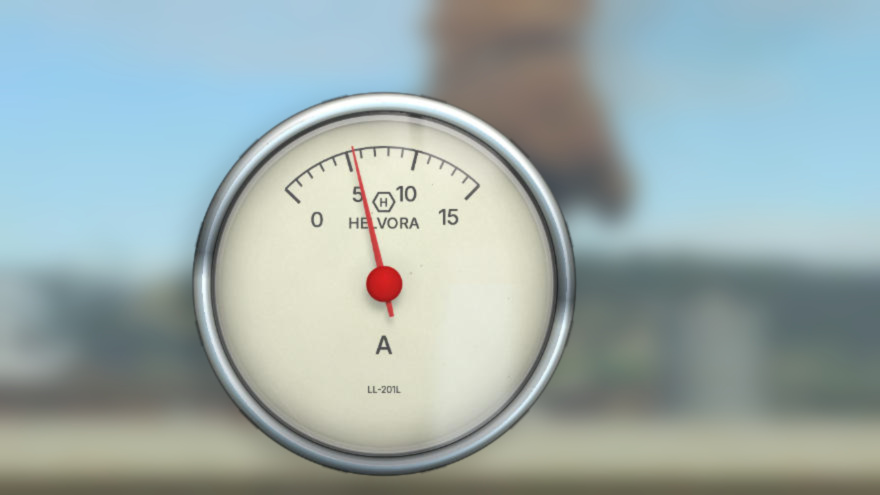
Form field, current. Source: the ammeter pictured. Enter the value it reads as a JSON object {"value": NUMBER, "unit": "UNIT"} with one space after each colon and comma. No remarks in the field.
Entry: {"value": 5.5, "unit": "A"}
